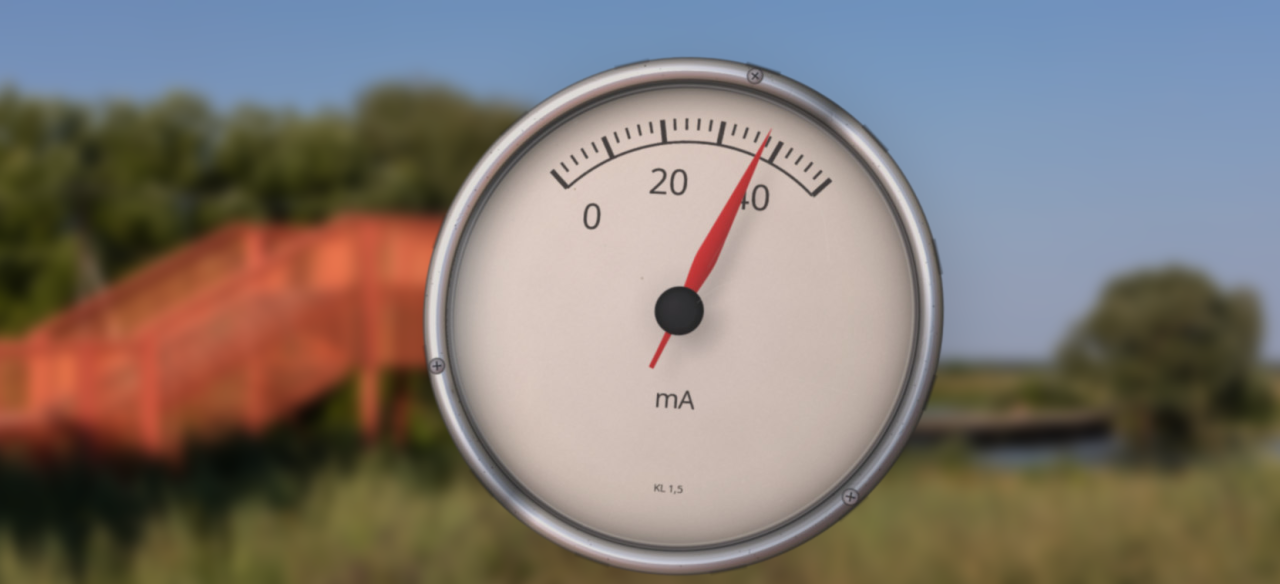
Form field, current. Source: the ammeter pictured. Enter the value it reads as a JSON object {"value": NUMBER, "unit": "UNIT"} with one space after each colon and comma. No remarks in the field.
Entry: {"value": 38, "unit": "mA"}
